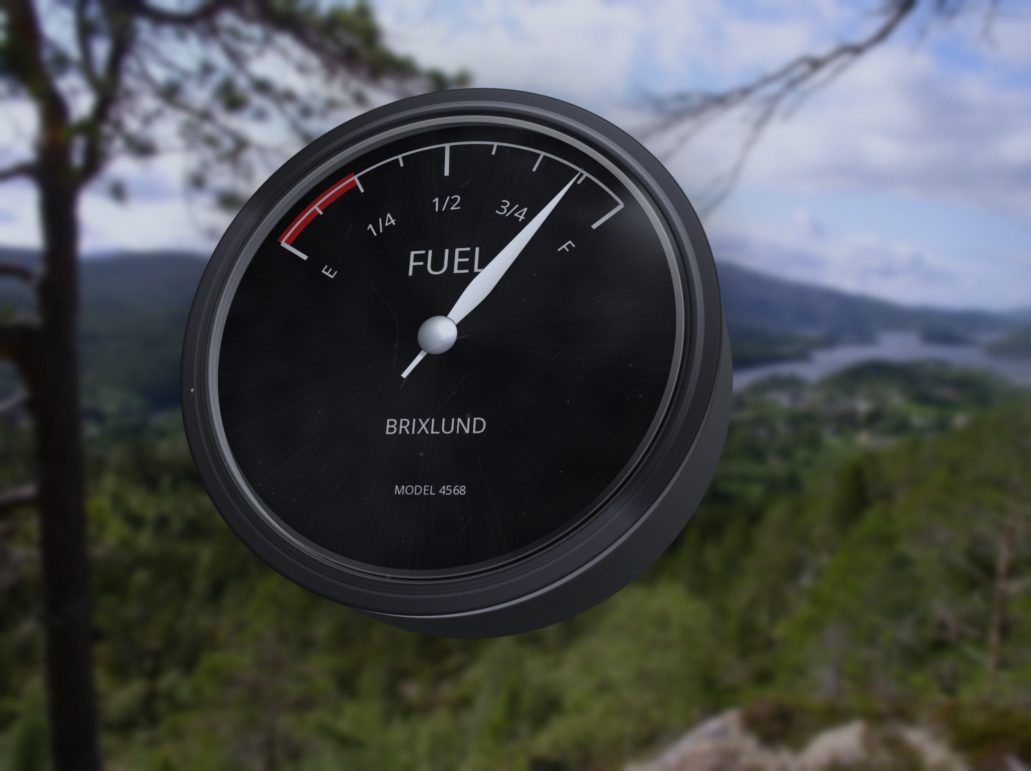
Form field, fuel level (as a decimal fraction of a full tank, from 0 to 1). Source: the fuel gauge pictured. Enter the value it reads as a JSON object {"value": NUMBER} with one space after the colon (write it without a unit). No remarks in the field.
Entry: {"value": 0.875}
